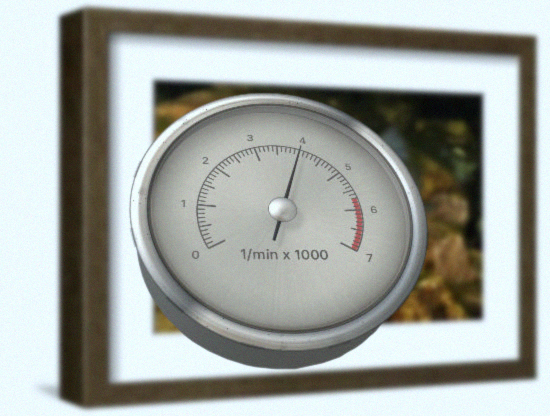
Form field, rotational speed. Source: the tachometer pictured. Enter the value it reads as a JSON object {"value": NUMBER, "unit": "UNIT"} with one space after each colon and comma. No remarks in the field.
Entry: {"value": 4000, "unit": "rpm"}
